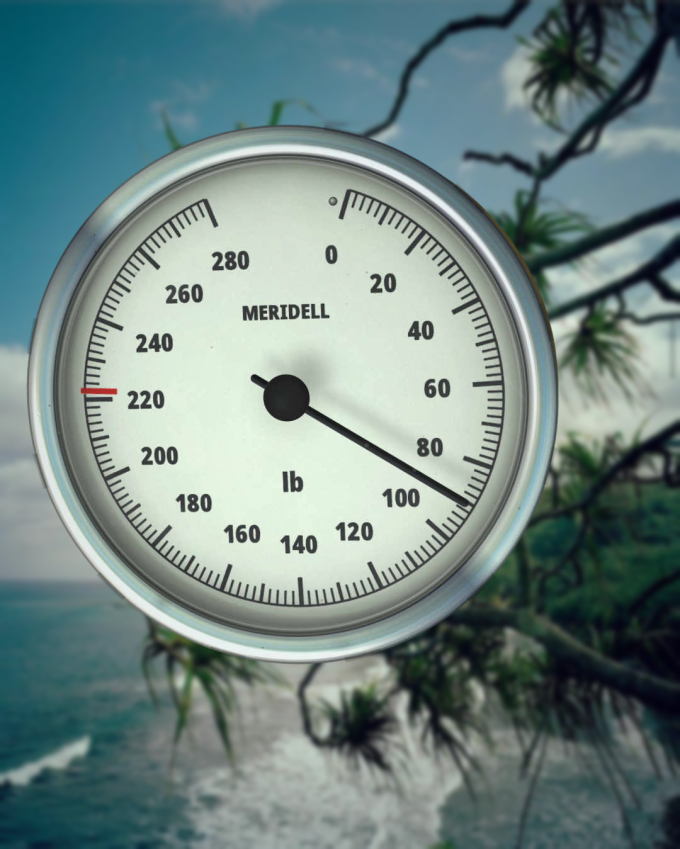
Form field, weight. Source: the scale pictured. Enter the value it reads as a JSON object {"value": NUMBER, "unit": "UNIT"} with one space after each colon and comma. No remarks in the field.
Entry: {"value": 90, "unit": "lb"}
